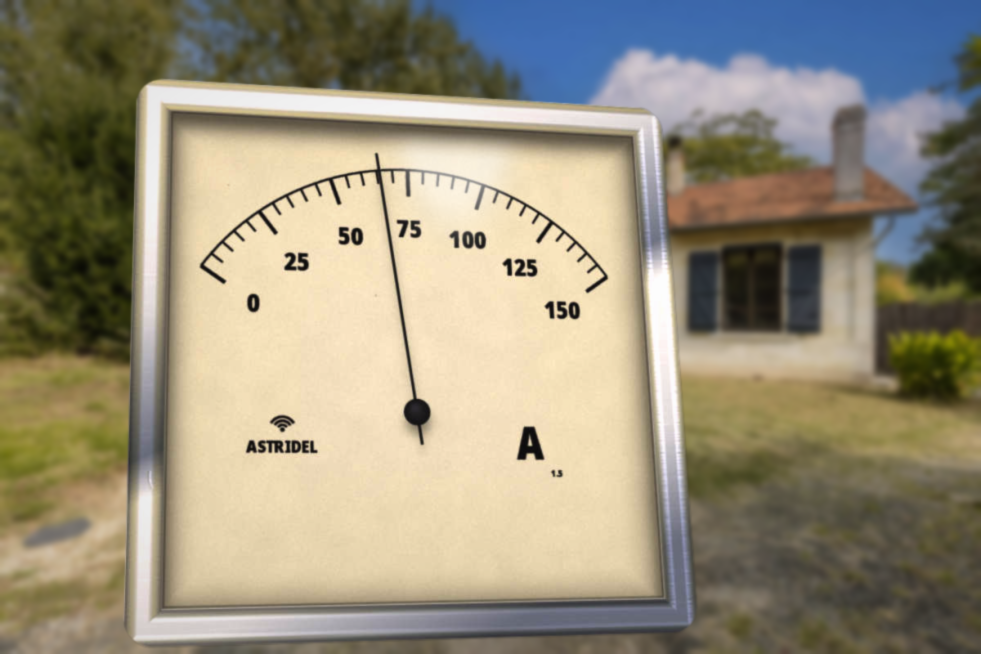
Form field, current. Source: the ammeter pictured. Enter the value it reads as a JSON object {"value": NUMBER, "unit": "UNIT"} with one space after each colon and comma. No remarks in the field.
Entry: {"value": 65, "unit": "A"}
